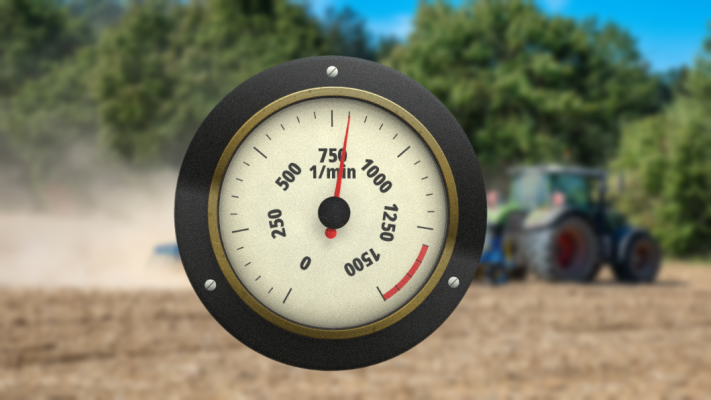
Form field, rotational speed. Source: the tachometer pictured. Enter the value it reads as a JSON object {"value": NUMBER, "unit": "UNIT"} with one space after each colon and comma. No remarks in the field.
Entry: {"value": 800, "unit": "rpm"}
